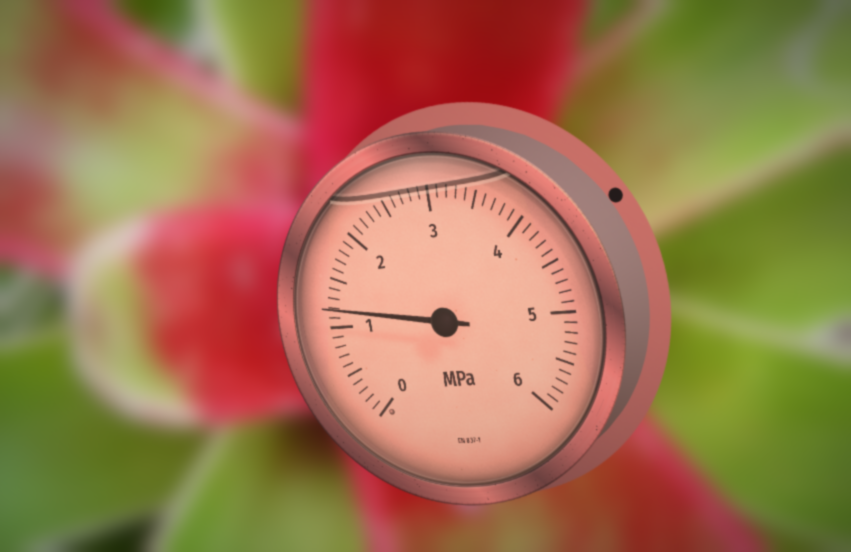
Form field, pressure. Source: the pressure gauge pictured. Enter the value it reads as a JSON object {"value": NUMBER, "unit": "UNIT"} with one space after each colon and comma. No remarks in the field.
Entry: {"value": 1.2, "unit": "MPa"}
